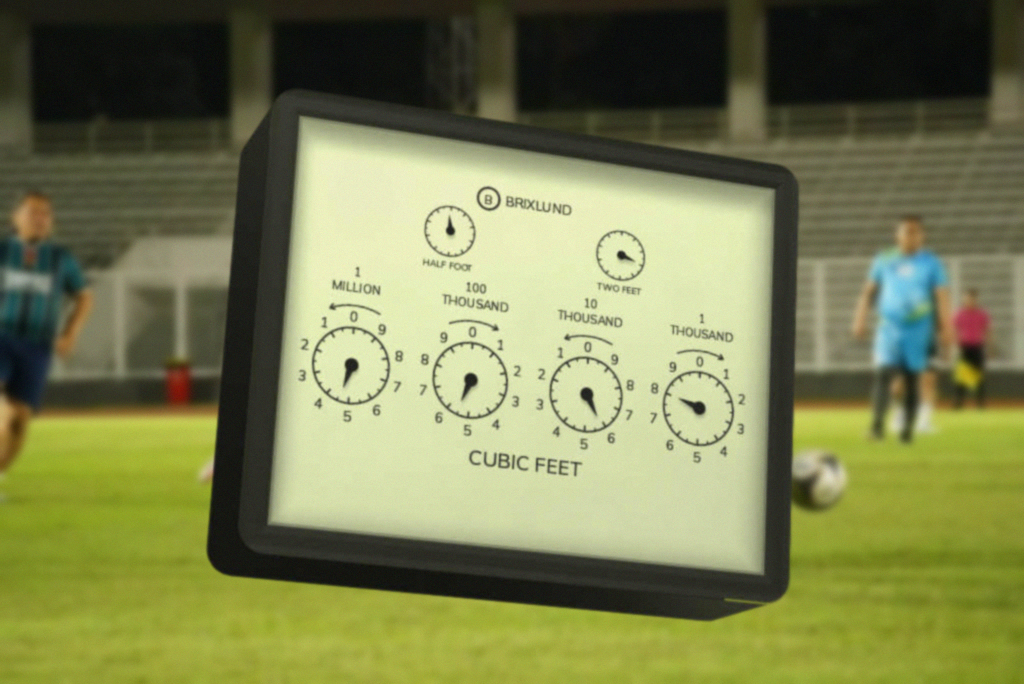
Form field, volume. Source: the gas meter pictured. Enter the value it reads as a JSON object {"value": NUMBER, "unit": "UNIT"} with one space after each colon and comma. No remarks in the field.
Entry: {"value": 455800, "unit": "ft³"}
